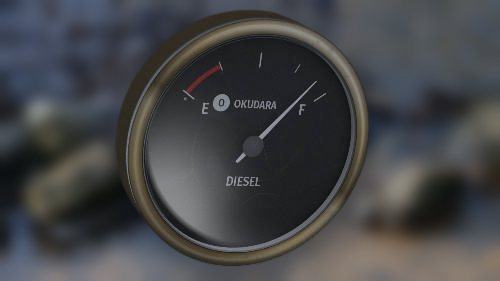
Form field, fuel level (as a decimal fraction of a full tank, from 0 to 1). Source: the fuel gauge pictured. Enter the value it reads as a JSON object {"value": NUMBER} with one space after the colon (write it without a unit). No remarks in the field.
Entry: {"value": 0.875}
